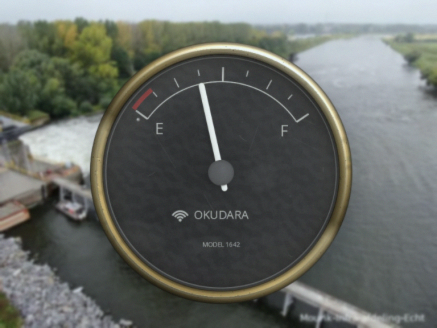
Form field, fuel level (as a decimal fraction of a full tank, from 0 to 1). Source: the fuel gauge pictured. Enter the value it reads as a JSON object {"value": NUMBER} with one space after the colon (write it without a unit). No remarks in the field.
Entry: {"value": 0.375}
